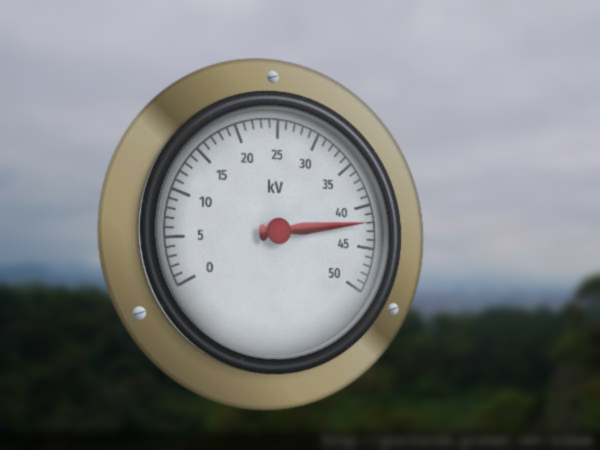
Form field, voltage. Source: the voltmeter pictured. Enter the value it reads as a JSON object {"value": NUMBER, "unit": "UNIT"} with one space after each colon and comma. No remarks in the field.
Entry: {"value": 42, "unit": "kV"}
